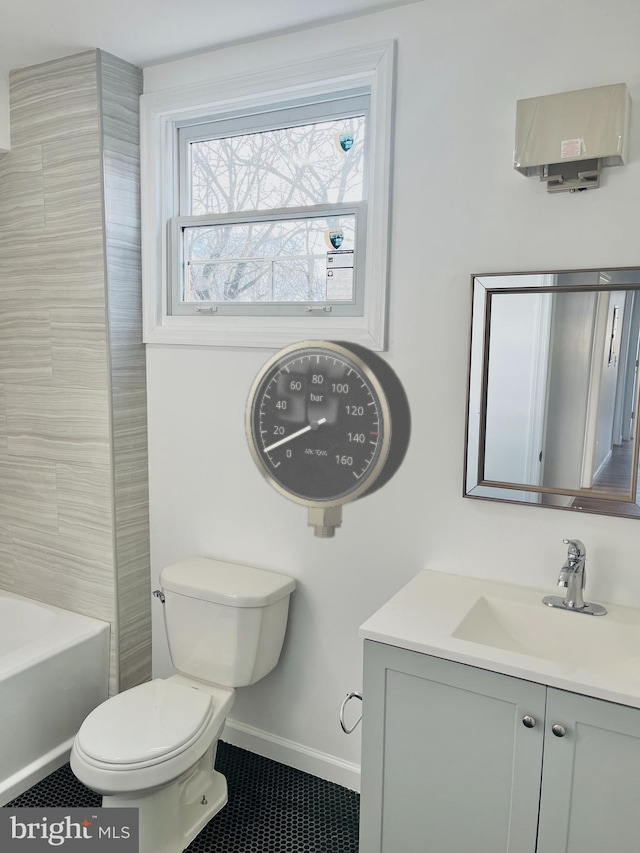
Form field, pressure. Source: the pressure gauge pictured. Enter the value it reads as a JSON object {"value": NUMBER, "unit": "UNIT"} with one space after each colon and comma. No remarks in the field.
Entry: {"value": 10, "unit": "bar"}
